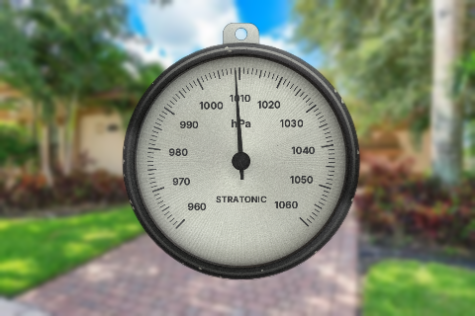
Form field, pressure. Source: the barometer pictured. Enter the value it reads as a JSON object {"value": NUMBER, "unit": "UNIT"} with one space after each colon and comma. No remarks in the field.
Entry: {"value": 1009, "unit": "hPa"}
